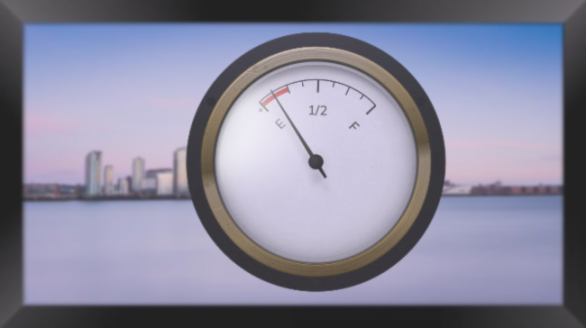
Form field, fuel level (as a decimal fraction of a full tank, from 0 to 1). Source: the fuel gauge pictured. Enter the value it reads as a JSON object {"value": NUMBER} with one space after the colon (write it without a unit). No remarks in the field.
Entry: {"value": 0.125}
